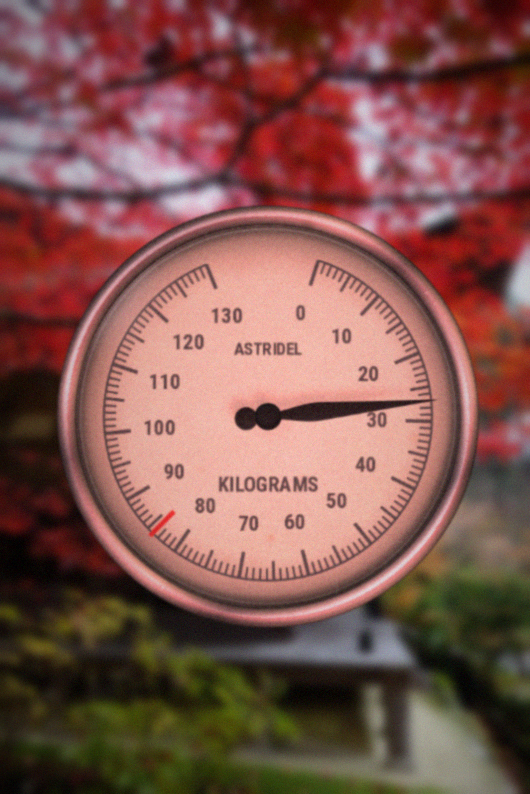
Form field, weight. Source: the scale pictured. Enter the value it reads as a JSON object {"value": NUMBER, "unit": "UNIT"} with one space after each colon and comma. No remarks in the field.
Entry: {"value": 27, "unit": "kg"}
